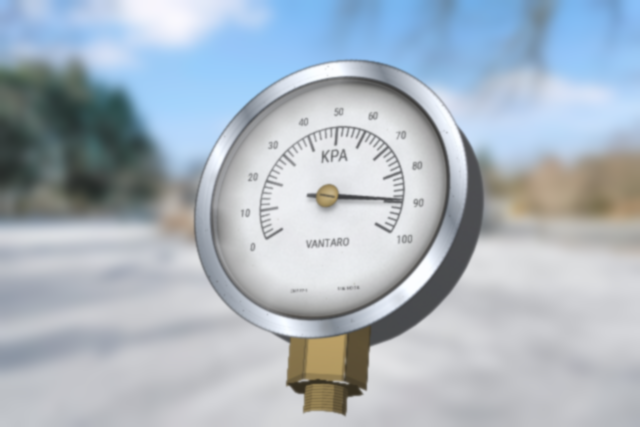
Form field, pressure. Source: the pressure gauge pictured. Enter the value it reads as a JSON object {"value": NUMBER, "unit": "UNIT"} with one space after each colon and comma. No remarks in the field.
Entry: {"value": 90, "unit": "kPa"}
